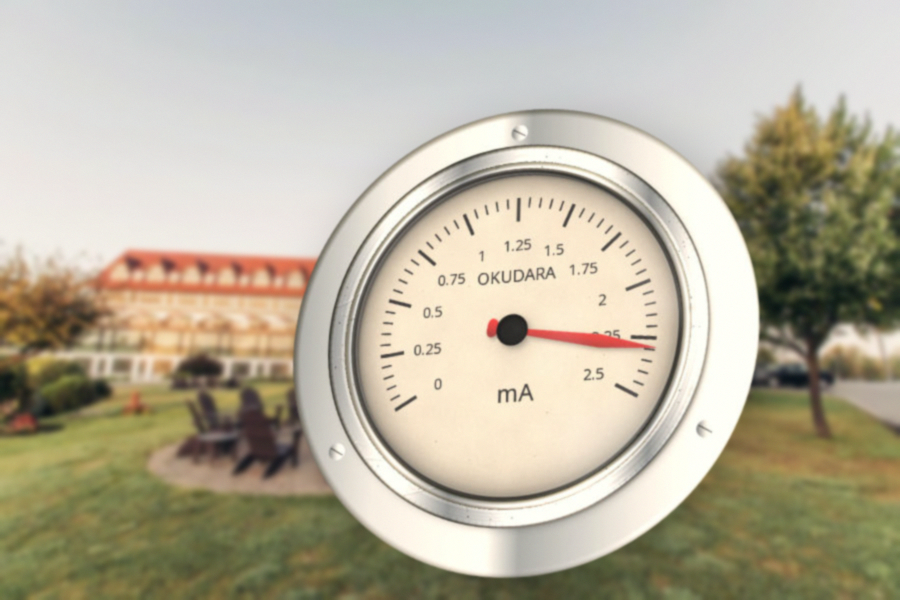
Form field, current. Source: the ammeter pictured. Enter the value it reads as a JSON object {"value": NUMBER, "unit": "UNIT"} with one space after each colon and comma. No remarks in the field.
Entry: {"value": 2.3, "unit": "mA"}
